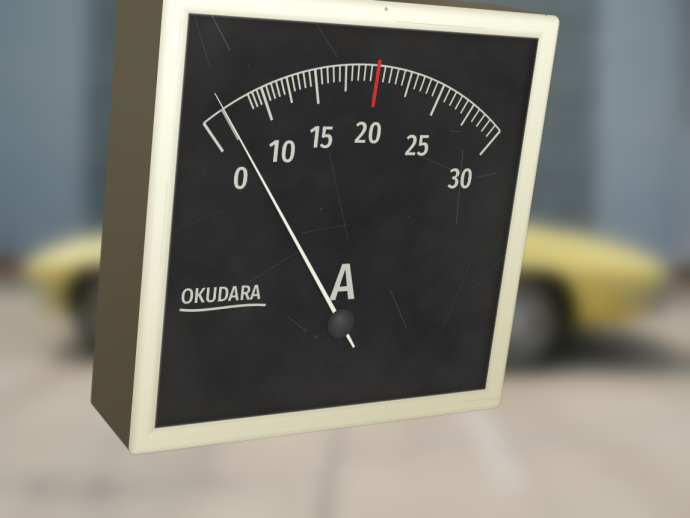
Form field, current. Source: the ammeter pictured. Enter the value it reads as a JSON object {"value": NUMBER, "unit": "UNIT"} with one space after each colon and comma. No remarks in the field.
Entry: {"value": 5, "unit": "A"}
